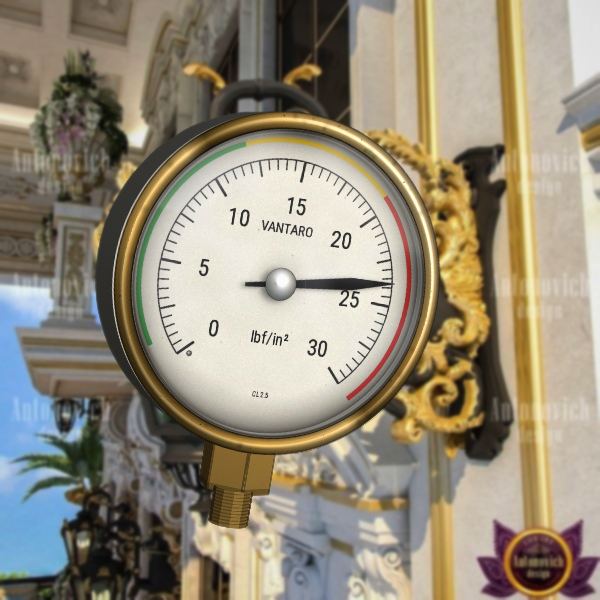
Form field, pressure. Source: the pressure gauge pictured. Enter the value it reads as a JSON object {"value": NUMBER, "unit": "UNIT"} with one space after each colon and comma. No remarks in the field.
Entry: {"value": 23.75, "unit": "psi"}
